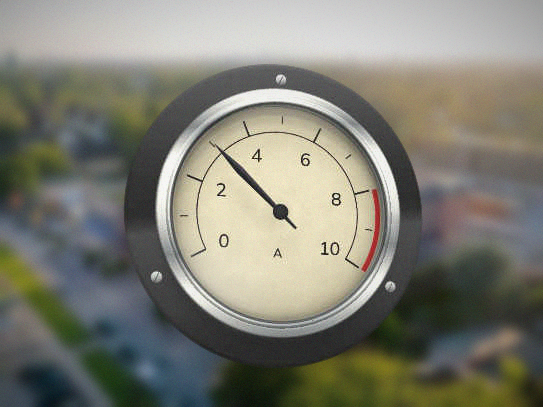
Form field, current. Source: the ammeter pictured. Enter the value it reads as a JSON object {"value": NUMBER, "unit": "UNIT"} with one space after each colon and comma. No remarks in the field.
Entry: {"value": 3, "unit": "A"}
